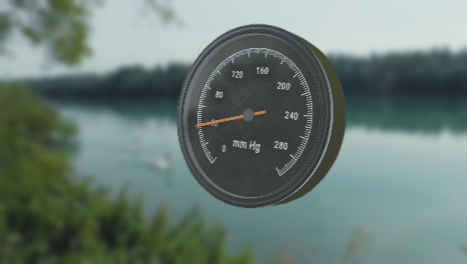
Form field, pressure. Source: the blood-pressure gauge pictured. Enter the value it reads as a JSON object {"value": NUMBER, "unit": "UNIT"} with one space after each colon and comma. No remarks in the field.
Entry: {"value": 40, "unit": "mmHg"}
